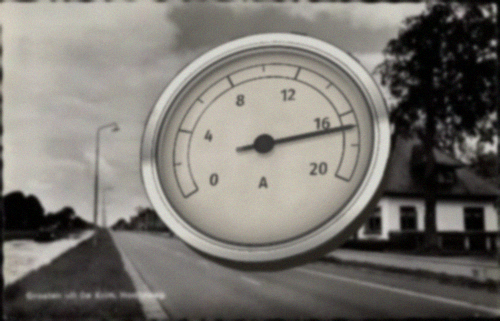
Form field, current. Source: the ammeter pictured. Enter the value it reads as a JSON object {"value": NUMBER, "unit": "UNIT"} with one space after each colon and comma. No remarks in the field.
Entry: {"value": 17, "unit": "A"}
